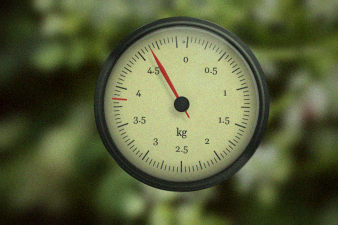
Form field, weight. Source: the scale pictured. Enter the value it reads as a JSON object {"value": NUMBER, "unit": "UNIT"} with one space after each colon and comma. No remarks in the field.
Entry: {"value": 4.65, "unit": "kg"}
